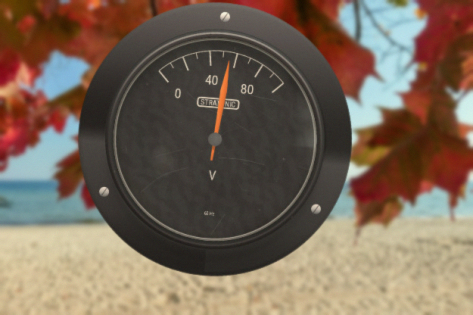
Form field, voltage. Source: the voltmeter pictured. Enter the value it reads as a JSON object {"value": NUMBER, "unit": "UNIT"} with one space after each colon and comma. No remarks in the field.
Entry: {"value": 55, "unit": "V"}
